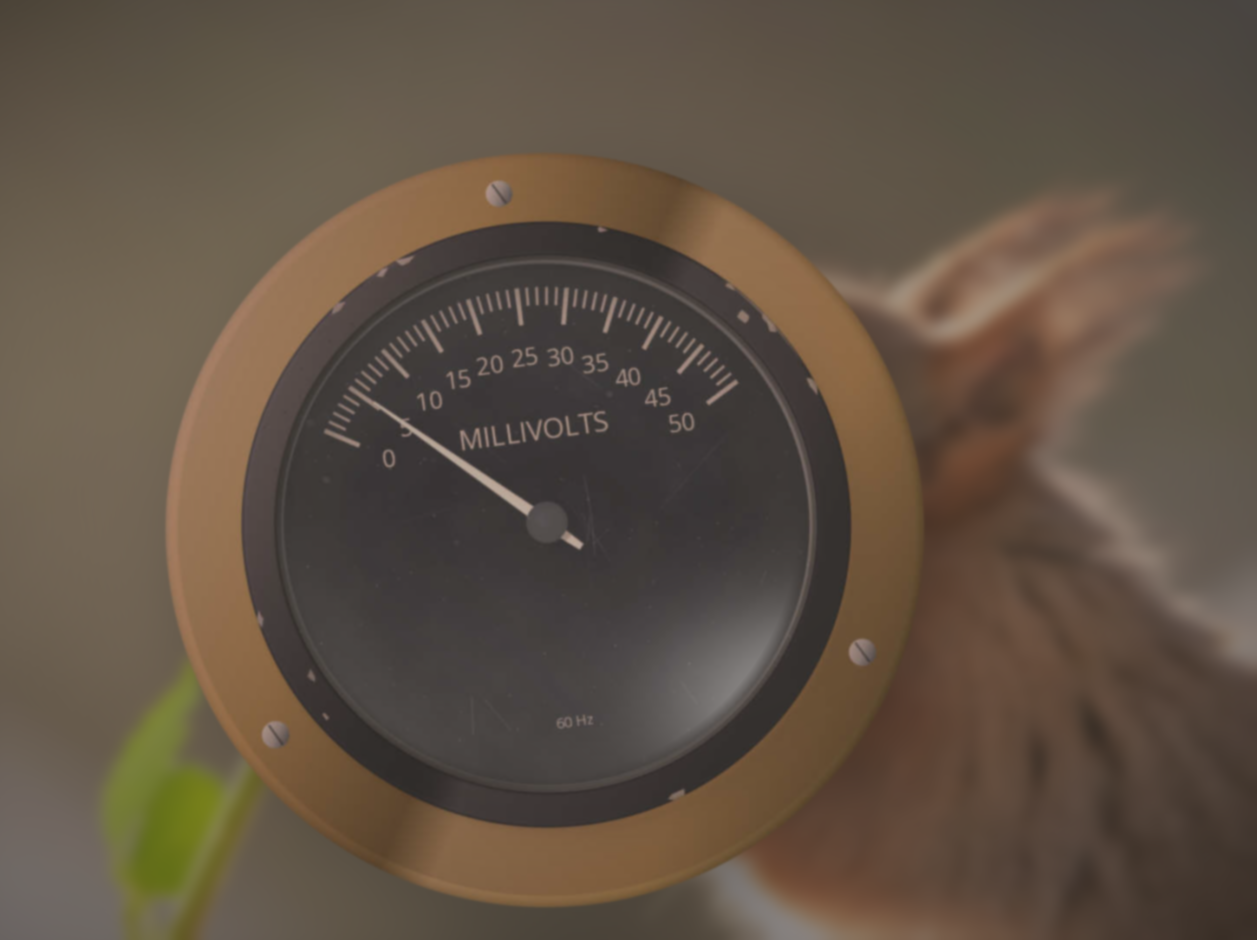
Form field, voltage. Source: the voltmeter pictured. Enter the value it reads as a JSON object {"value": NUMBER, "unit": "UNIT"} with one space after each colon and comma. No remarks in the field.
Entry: {"value": 5, "unit": "mV"}
